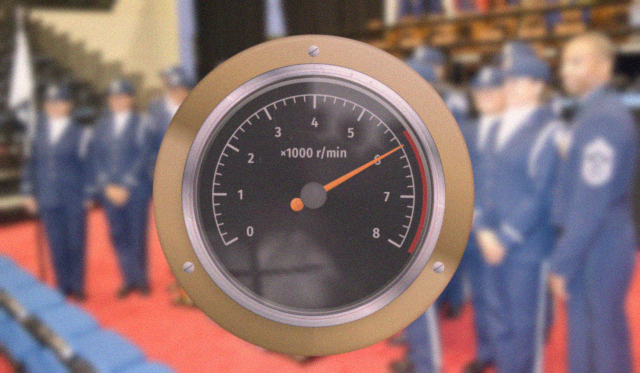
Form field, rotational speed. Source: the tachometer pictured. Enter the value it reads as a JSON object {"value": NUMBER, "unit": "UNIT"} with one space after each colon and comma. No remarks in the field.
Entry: {"value": 6000, "unit": "rpm"}
